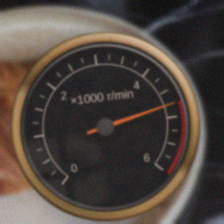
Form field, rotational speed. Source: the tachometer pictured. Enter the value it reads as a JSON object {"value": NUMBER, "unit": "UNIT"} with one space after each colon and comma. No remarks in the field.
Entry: {"value": 4750, "unit": "rpm"}
